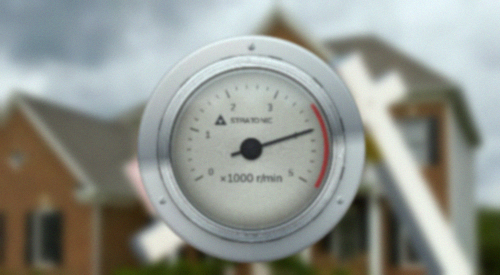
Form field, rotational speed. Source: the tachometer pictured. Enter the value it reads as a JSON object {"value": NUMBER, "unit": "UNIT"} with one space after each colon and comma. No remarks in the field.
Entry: {"value": 4000, "unit": "rpm"}
